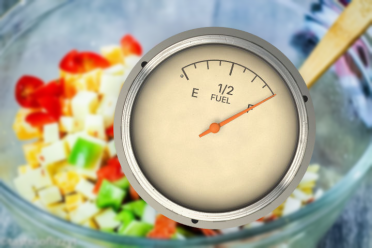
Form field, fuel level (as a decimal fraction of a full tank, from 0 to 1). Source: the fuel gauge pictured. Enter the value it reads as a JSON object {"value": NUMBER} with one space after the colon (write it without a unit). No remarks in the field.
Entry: {"value": 1}
